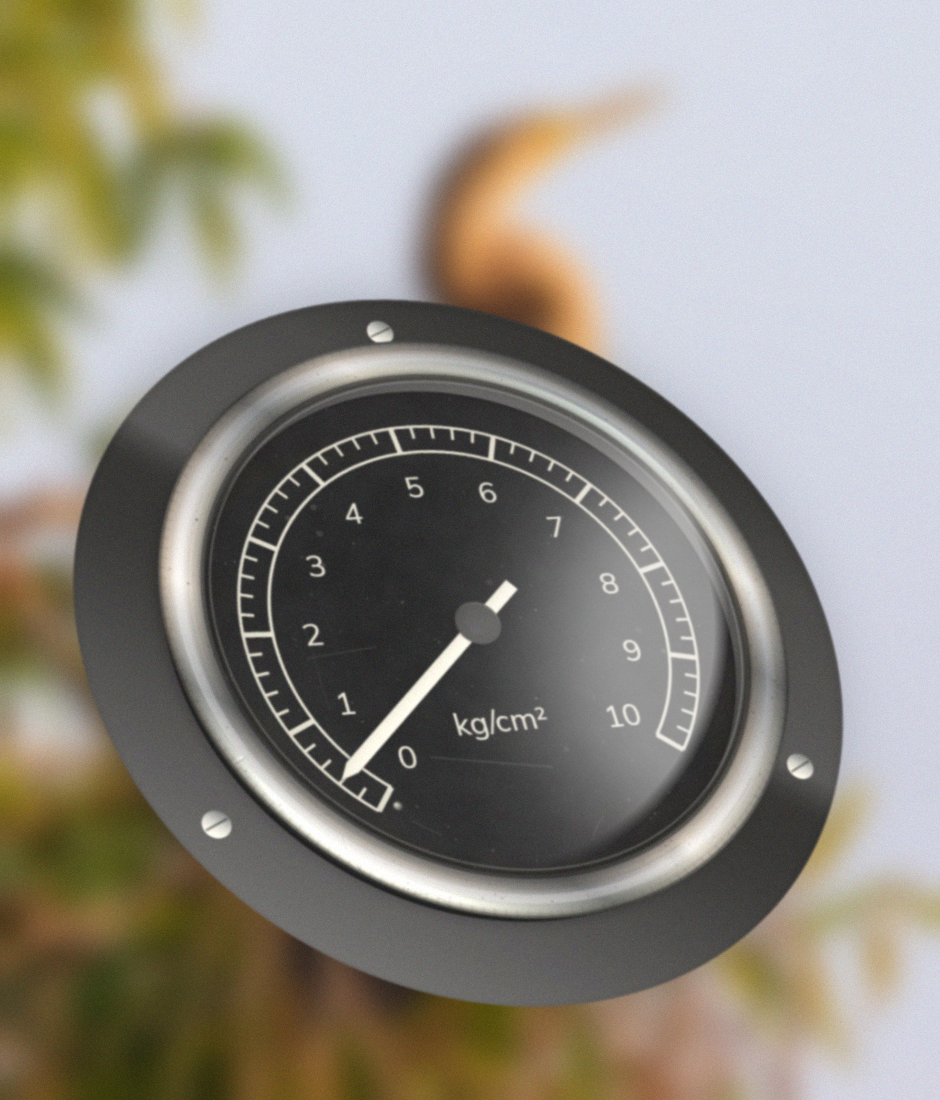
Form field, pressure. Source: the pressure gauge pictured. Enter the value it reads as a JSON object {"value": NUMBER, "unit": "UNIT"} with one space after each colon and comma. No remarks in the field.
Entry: {"value": 0.4, "unit": "kg/cm²"}
